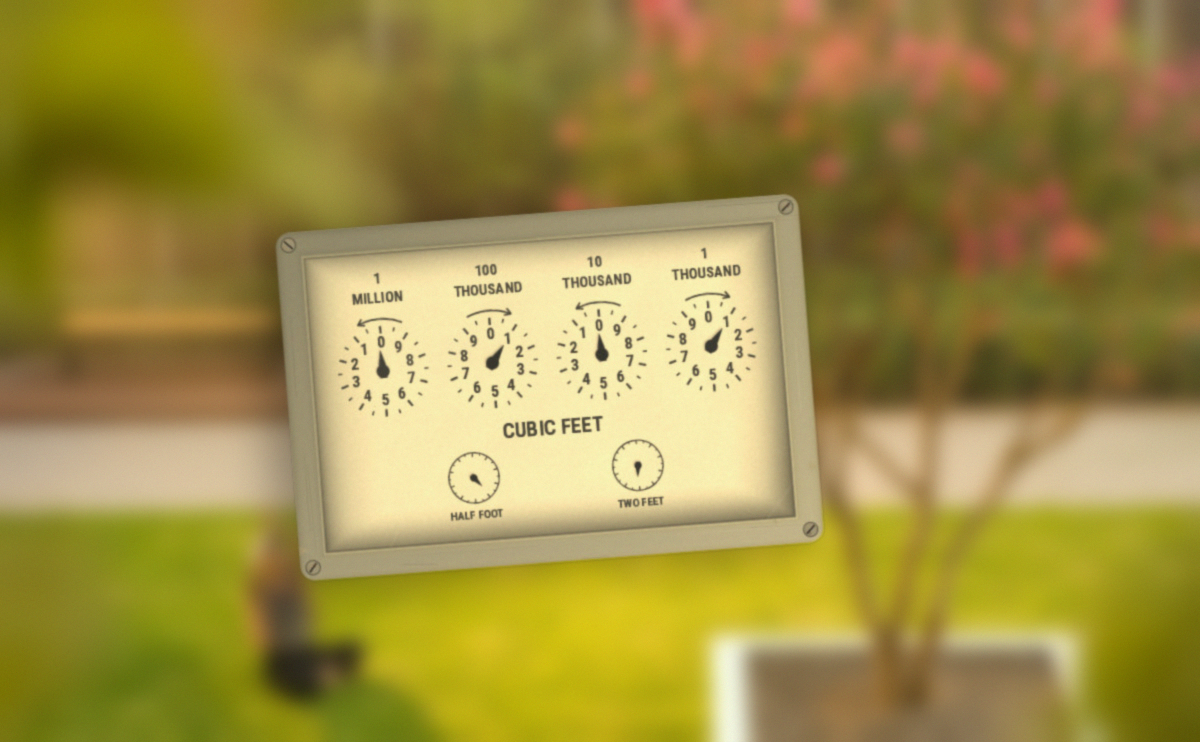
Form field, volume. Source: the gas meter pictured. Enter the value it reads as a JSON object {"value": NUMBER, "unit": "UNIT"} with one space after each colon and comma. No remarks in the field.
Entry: {"value": 10100, "unit": "ft³"}
